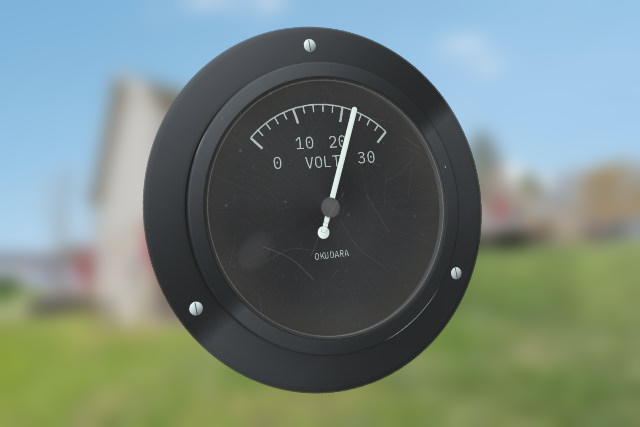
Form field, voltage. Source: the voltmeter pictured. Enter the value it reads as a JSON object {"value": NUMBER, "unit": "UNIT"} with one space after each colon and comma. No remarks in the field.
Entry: {"value": 22, "unit": "V"}
